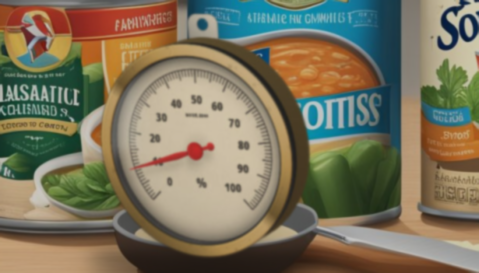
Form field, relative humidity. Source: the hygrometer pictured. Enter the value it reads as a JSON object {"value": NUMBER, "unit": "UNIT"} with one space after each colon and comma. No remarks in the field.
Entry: {"value": 10, "unit": "%"}
